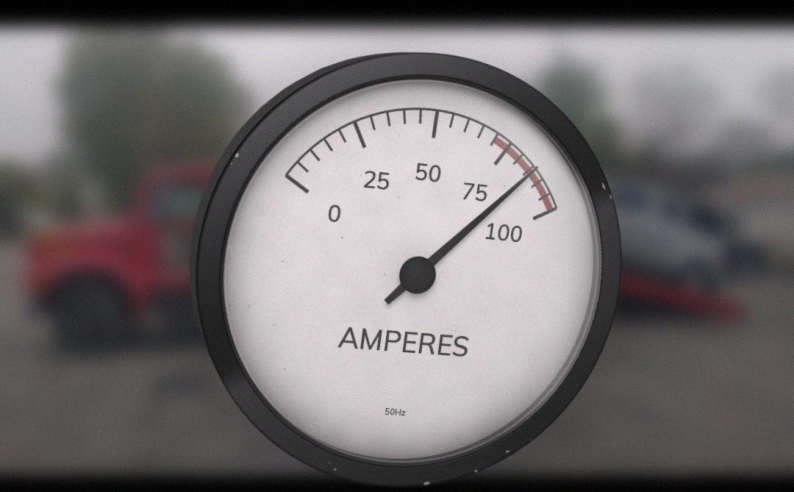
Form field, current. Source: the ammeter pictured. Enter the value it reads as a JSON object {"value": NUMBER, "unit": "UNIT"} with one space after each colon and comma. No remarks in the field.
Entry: {"value": 85, "unit": "A"}
